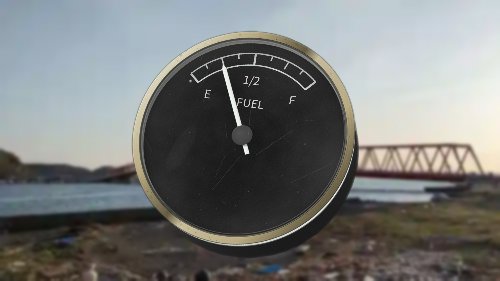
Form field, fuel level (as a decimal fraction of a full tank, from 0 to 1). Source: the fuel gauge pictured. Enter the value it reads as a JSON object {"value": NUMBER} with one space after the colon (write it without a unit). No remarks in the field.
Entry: {"value": 0.25}
